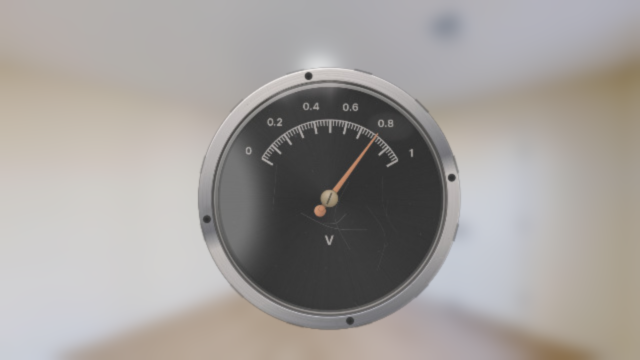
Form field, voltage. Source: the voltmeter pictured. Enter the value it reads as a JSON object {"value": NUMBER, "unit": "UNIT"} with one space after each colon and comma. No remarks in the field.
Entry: {"value": 0.8, "unit": "V"}
